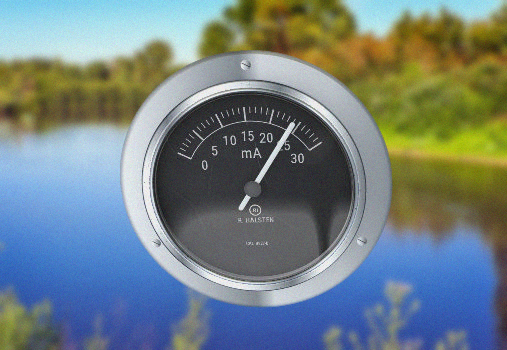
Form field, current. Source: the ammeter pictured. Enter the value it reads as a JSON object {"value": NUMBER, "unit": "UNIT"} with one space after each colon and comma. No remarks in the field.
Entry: {"value": 24, "unit": "mA"}
